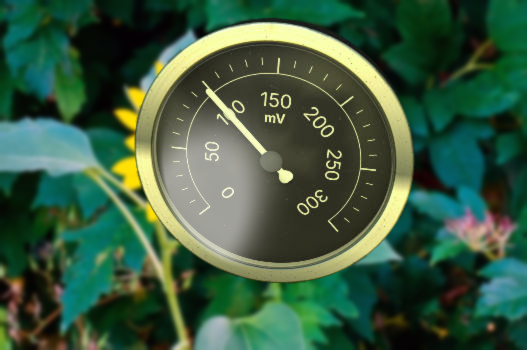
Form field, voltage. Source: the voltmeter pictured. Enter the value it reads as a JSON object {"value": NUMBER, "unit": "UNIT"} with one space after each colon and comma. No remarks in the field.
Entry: {"value": 100, "unit": "mV"}
